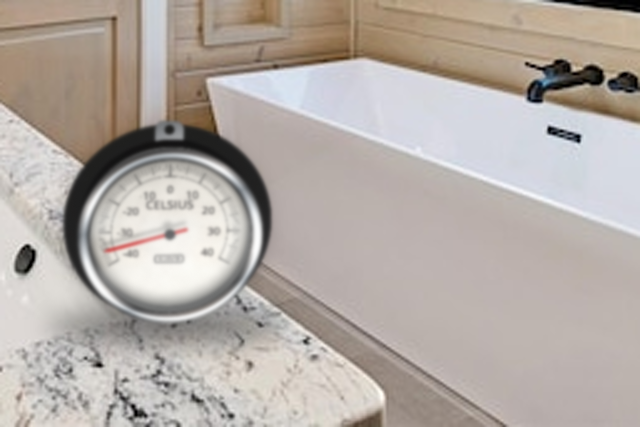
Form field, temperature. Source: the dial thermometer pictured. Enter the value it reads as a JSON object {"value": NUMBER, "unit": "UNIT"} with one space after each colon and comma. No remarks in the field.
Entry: {"value": -35, "unit": "°C"}
